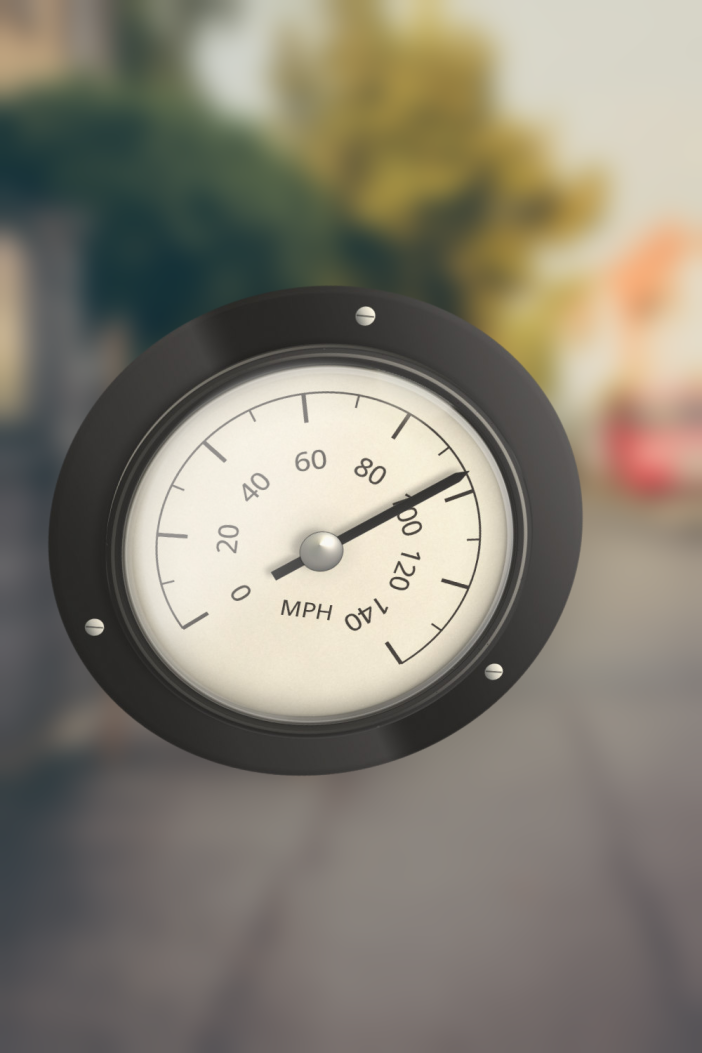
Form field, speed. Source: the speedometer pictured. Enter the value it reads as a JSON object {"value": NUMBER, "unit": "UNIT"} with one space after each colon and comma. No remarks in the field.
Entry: {"value": 95, "unit": "mph"}
